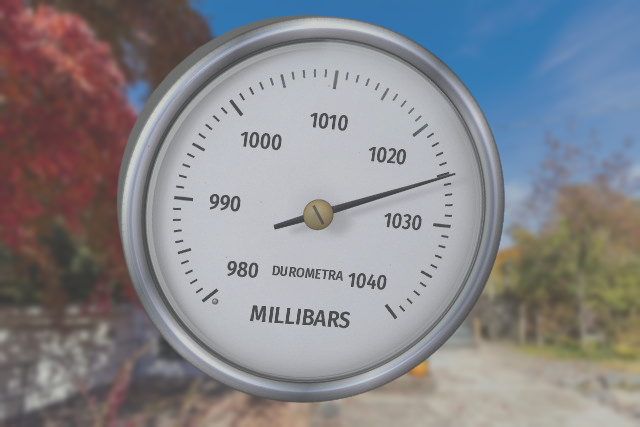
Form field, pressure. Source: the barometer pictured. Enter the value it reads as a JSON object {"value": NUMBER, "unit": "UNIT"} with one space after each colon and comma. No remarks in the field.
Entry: {"value": 1025, "unit": "mbar"}
